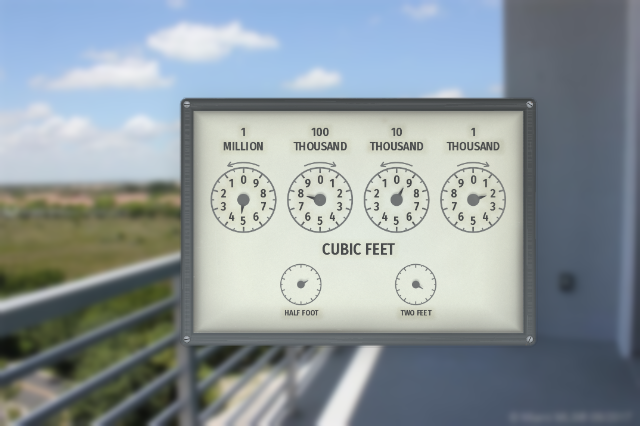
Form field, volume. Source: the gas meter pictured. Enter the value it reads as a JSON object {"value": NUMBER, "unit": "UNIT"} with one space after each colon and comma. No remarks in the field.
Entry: {"value": 479200, "unit": "ft³"}
